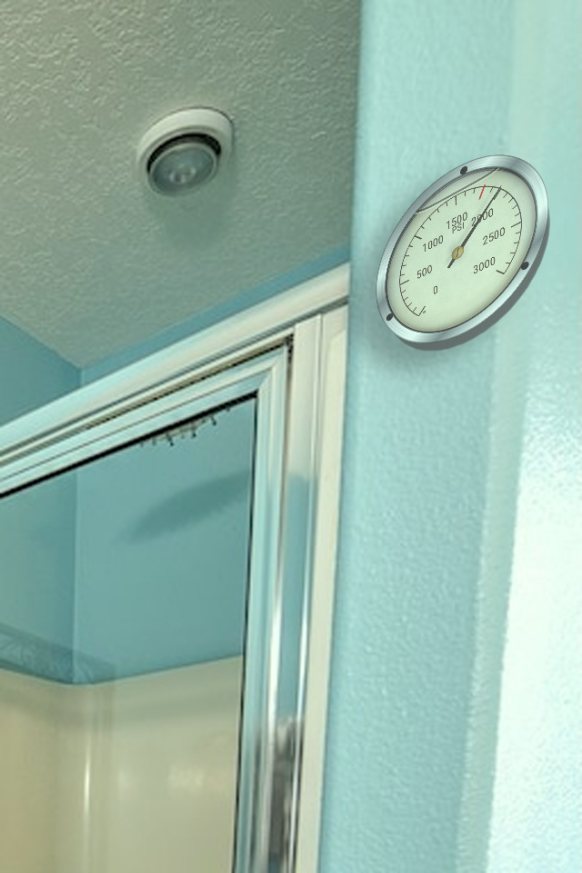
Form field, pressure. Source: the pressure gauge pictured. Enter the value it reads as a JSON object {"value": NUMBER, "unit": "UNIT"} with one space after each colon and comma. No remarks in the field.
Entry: {"value": 2000, "unit": "psi"}
